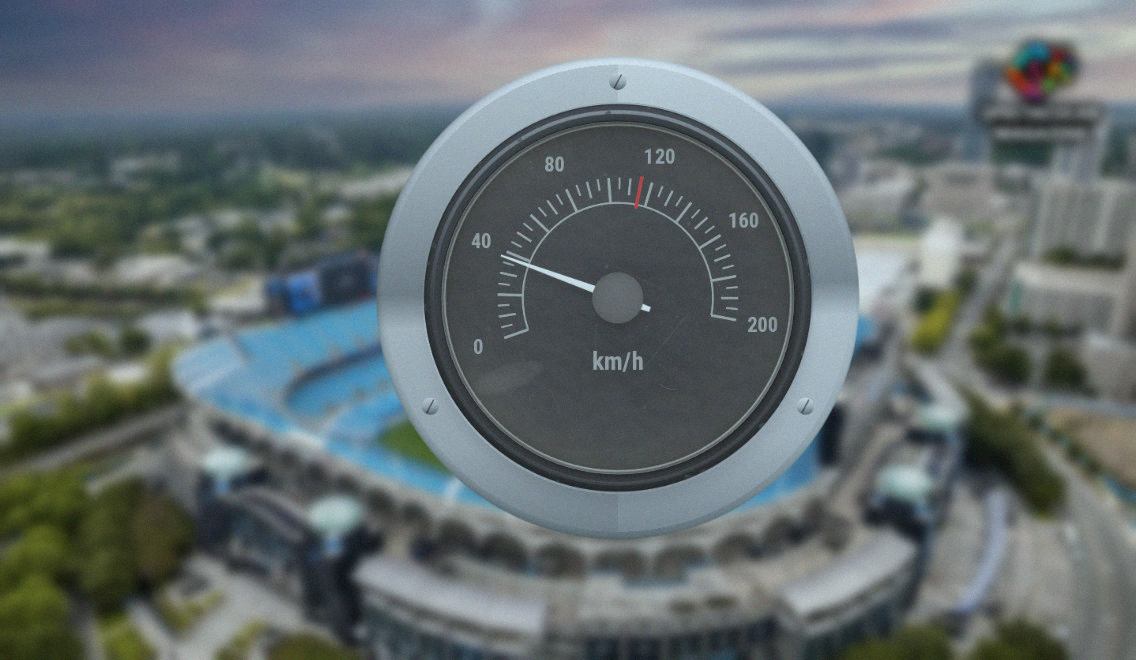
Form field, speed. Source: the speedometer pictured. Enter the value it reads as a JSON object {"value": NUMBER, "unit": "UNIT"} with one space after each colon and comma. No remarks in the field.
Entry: {"value": 37.5, "unit": "km/h"}
